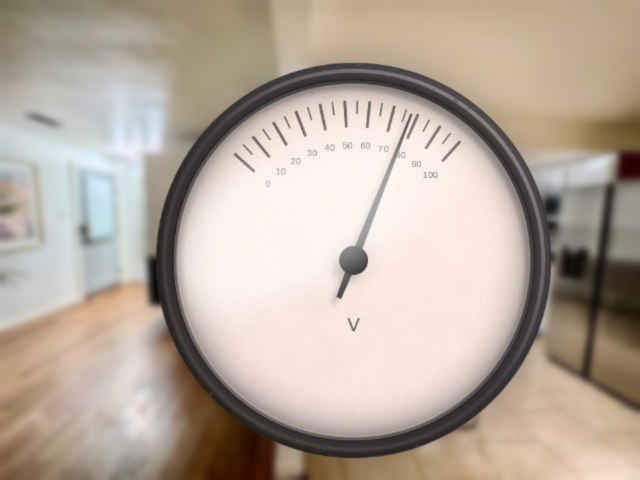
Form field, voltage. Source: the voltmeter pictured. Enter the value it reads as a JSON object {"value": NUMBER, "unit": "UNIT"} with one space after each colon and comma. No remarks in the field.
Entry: {"value": 77.5, "unit": "V"}
